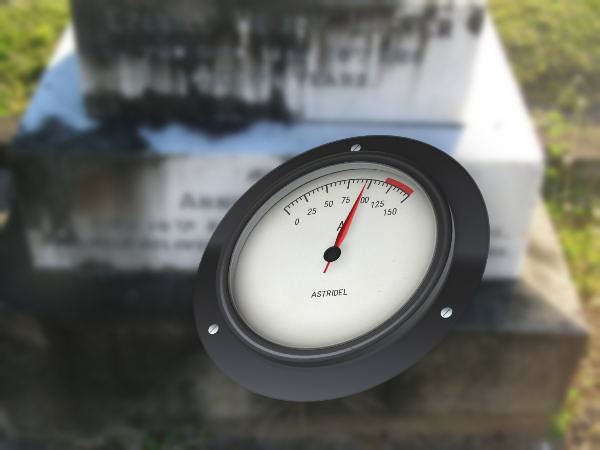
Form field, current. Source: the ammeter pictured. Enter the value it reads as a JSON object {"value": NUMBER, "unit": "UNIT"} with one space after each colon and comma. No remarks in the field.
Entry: {"value": 100, "unit": "A"}
